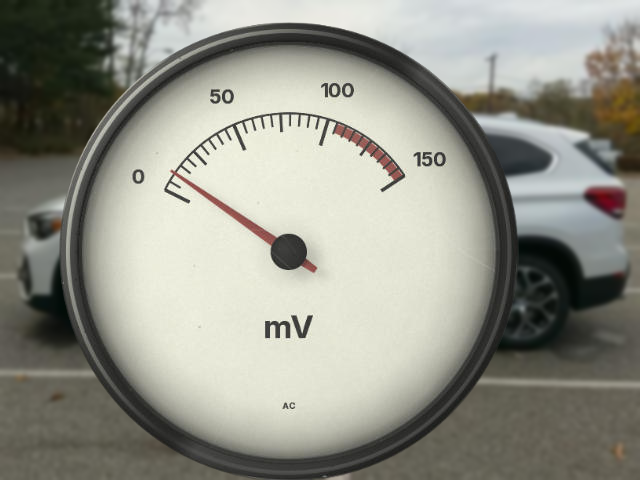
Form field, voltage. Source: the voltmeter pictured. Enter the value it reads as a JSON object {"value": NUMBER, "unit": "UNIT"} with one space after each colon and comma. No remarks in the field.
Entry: {"value": 10, "unit": "mV"}
